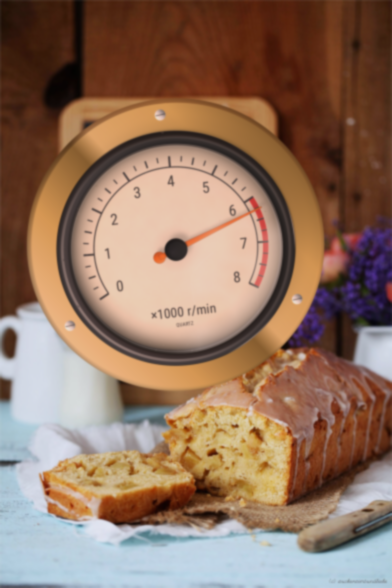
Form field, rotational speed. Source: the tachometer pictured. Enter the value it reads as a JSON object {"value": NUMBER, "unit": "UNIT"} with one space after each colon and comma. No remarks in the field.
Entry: {"value": 6250, "unit": "rpm"}
